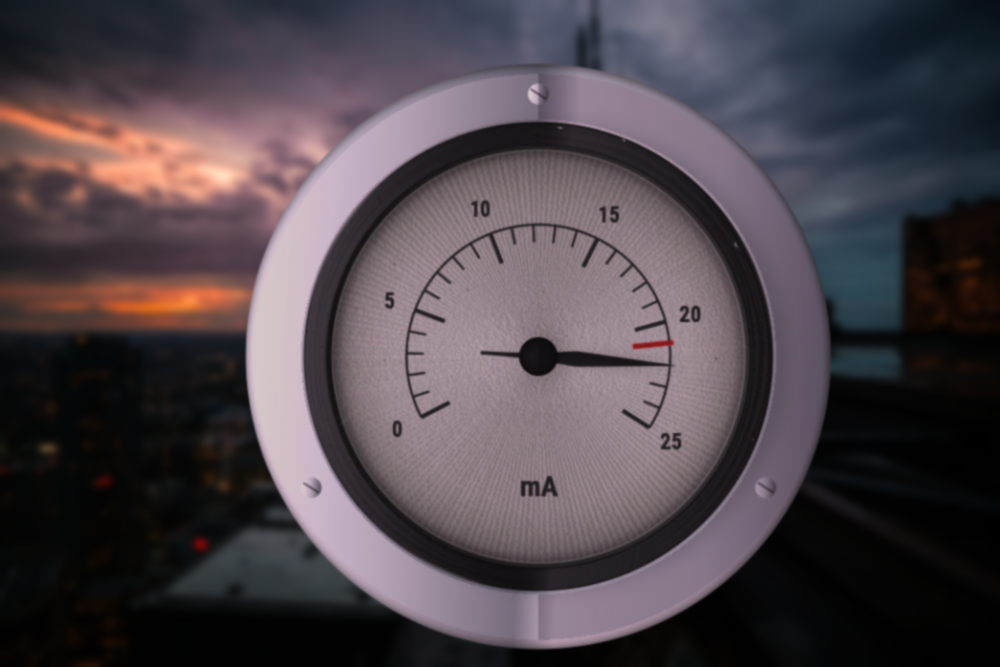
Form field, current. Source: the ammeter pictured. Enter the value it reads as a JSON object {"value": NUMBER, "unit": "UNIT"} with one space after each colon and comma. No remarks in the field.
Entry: {"value": 22, "unit": "mA"}
